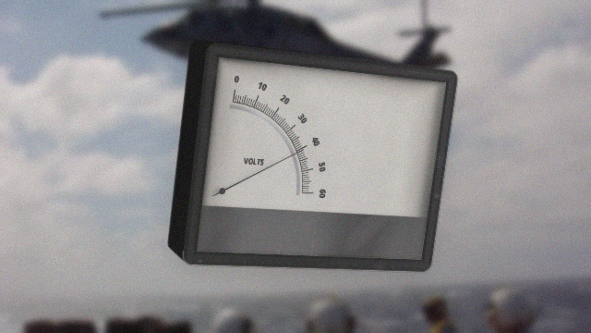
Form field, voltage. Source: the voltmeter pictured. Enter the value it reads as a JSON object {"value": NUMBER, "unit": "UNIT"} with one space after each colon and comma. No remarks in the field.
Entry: {"value": 40, "unit": "V"}
